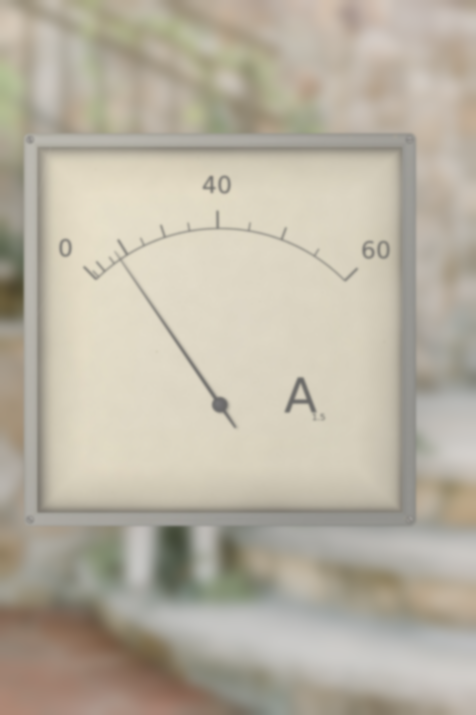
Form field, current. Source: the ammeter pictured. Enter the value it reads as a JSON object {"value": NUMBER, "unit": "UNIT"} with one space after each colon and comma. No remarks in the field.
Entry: {"value": 17.5, "unit": "A"}
